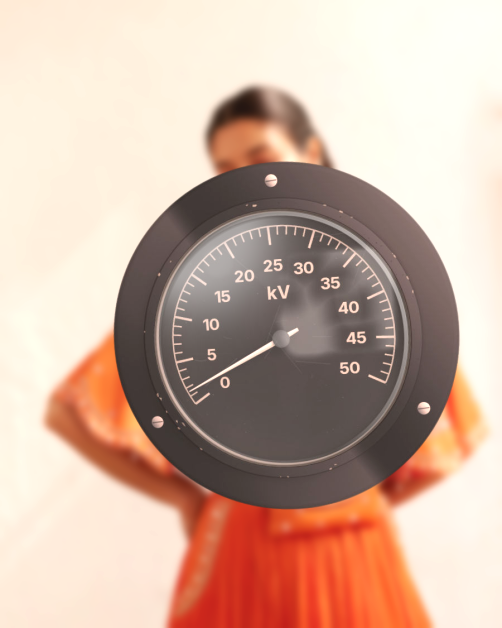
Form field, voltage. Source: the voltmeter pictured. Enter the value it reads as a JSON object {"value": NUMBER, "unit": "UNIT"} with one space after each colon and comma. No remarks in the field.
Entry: {"value": 1.5, "unit": "kV"}
